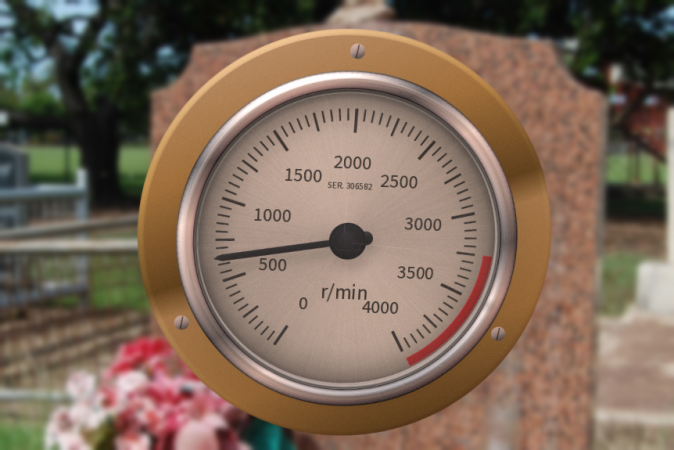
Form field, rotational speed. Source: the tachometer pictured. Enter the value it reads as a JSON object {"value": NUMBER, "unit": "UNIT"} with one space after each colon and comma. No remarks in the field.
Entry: {"value": 650, "unit": "rpm"}
